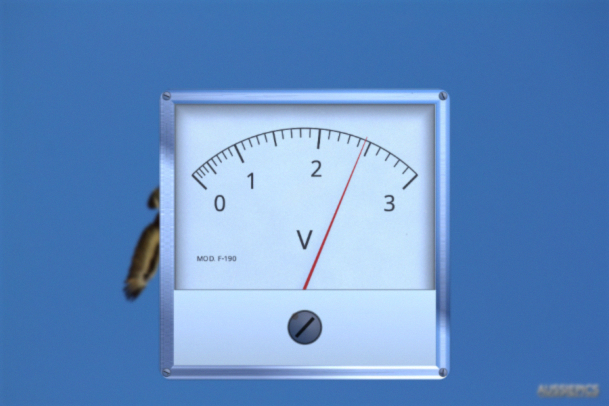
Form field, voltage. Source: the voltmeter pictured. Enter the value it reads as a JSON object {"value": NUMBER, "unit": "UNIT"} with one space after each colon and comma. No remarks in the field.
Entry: {"value": 2.45, "unit": "V"}
